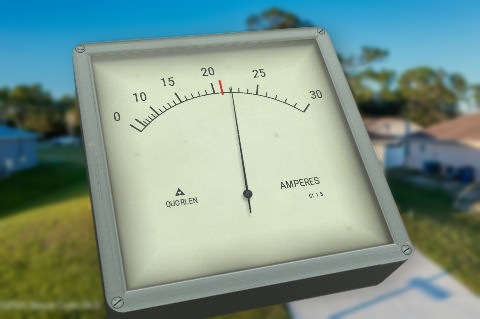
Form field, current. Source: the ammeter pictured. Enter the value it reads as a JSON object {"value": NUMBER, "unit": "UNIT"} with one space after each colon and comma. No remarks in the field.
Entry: {"value": 22, "unit": "A"}
